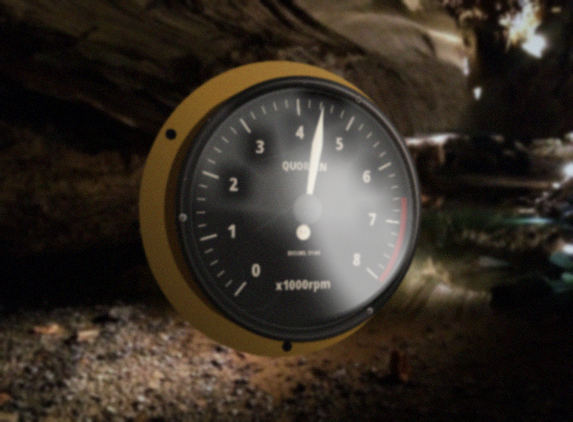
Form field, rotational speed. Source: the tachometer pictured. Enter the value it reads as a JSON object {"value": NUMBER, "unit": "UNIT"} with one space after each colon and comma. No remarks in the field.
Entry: {"value": 4400, "unit": "rpm"}
